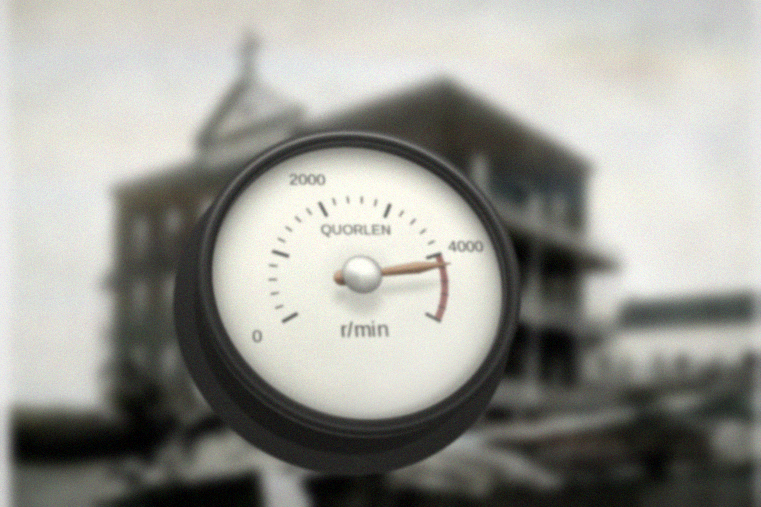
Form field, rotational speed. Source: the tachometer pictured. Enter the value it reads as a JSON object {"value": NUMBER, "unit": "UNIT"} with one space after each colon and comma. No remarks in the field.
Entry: {"value": 4200, "unit": "rpm"}
